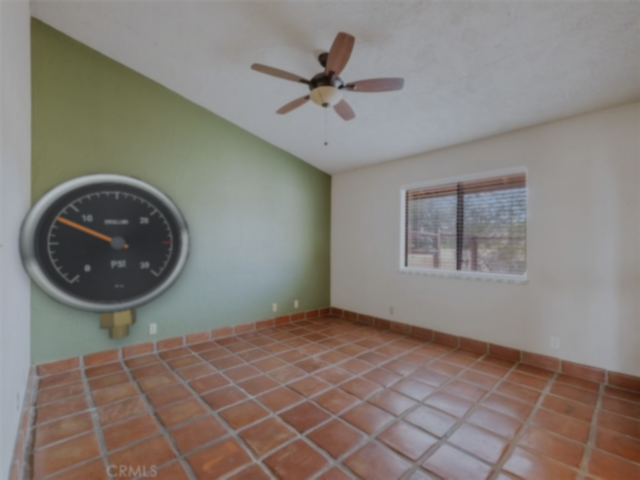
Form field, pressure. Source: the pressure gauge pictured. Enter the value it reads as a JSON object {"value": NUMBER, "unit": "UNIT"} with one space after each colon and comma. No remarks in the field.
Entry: {"value": 8, "unit": "psi"}
